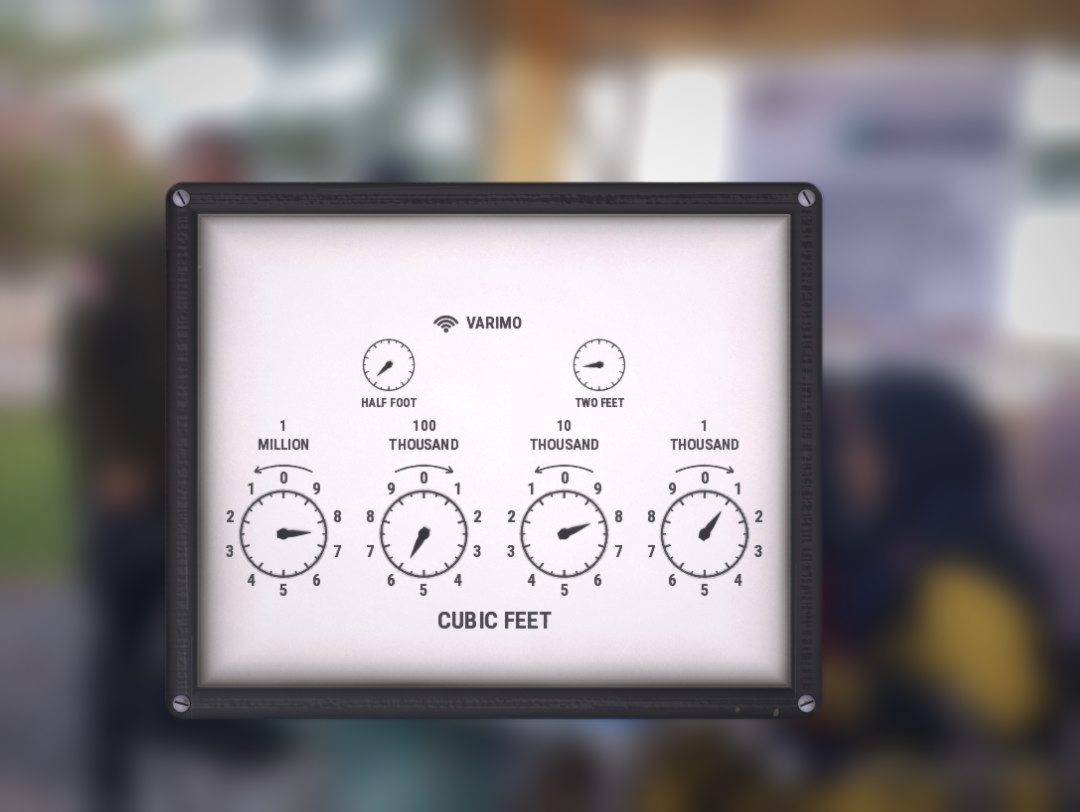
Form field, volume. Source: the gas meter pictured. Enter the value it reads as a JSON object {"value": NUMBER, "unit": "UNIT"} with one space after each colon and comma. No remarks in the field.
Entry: {"value": 758100, "unit": "ft³"}
